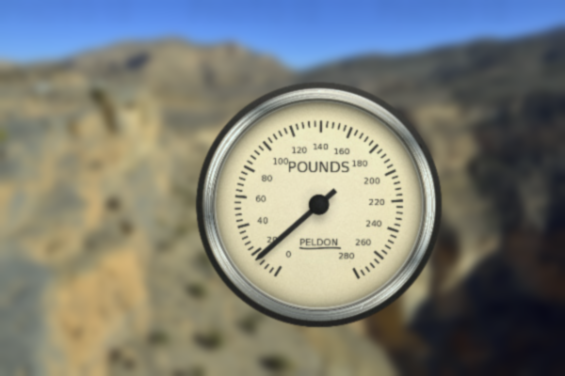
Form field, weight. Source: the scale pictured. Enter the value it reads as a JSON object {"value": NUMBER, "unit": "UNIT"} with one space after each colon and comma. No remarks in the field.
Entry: {"value": 16, "unit": "lb"}
